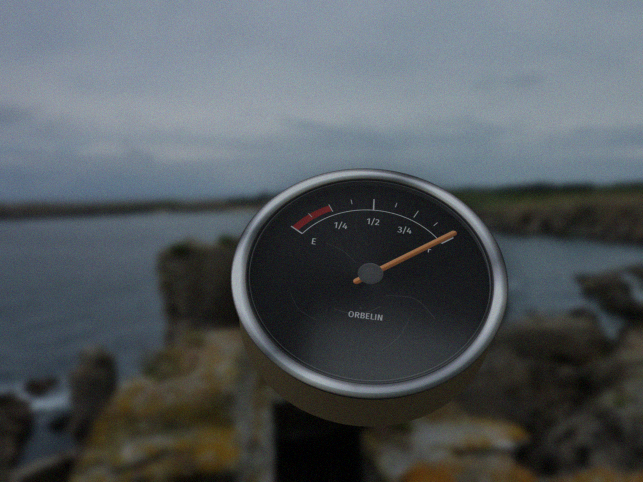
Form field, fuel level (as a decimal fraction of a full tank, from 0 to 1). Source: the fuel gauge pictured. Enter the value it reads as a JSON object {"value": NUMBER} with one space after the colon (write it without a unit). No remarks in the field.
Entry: {"value": 1}
